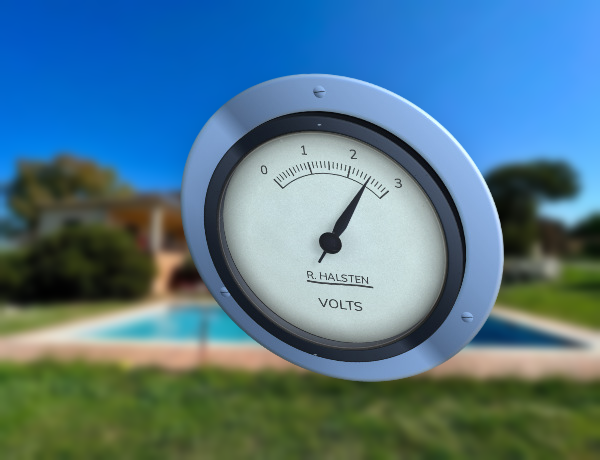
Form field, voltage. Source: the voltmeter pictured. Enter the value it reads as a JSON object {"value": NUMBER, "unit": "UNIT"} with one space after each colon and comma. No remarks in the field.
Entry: {"value": 2.5, "unit": "V"}
